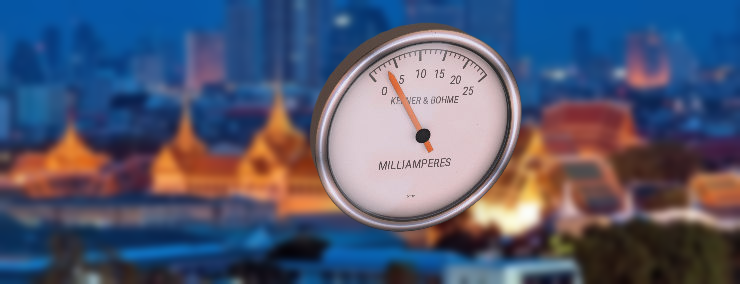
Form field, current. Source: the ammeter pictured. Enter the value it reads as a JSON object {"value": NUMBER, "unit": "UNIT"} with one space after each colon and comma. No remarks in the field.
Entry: {"value": 3, "unit": "mA"}
